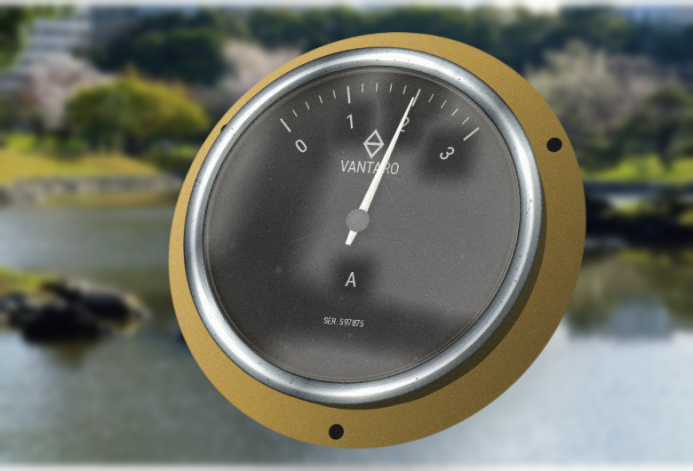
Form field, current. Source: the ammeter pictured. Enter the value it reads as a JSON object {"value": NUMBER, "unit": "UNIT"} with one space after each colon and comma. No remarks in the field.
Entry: {"value": 2, "unit": "A"}
